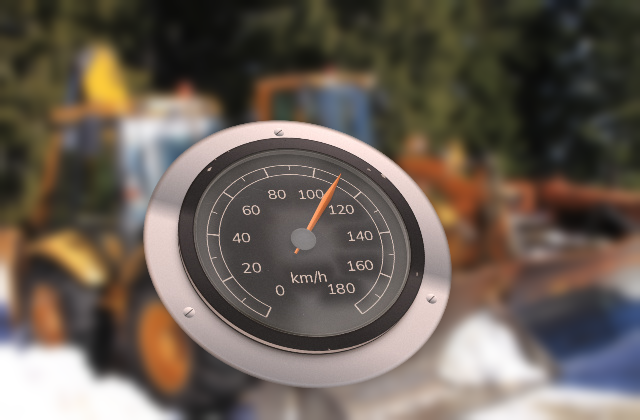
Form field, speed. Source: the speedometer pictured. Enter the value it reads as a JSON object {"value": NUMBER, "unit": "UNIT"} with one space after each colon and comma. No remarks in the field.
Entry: {"value": 110, "unit": "km/h"}
